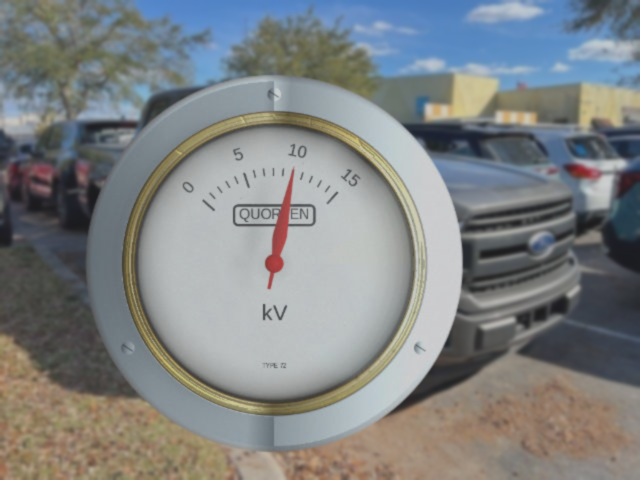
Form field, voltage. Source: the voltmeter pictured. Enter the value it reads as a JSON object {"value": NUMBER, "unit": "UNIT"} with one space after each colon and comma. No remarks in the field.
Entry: {"value": 10, "unit": "kV"}
